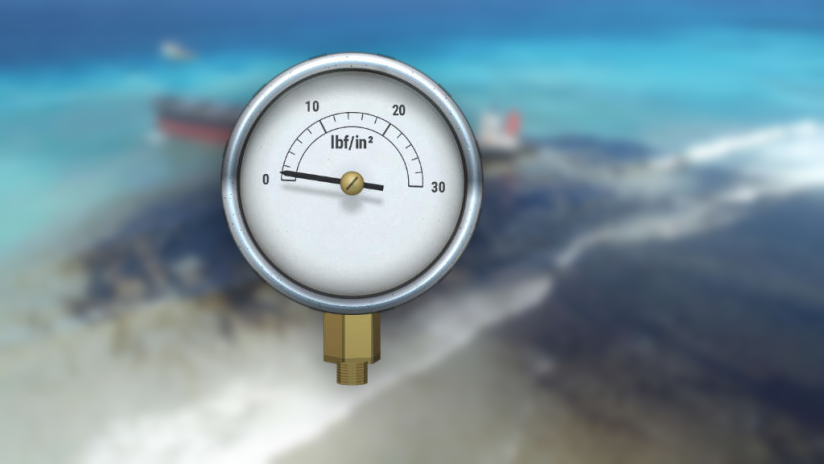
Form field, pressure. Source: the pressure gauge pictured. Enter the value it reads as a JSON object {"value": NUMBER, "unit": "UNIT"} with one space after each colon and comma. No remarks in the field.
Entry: {"value": 1, "unit": "psi"}
